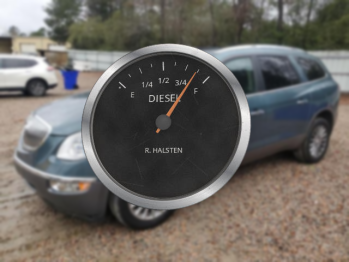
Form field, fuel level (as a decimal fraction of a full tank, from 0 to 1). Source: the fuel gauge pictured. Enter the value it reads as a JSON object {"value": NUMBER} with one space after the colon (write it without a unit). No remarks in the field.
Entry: {"value": 0.875}
